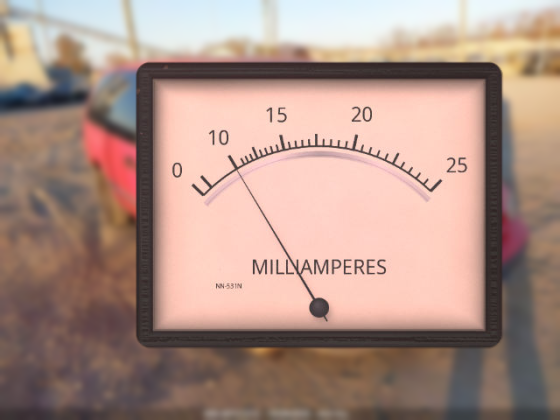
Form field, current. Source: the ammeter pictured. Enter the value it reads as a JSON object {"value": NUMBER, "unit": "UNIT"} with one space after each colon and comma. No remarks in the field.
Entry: {"value": 10, "unit": "mA"}
